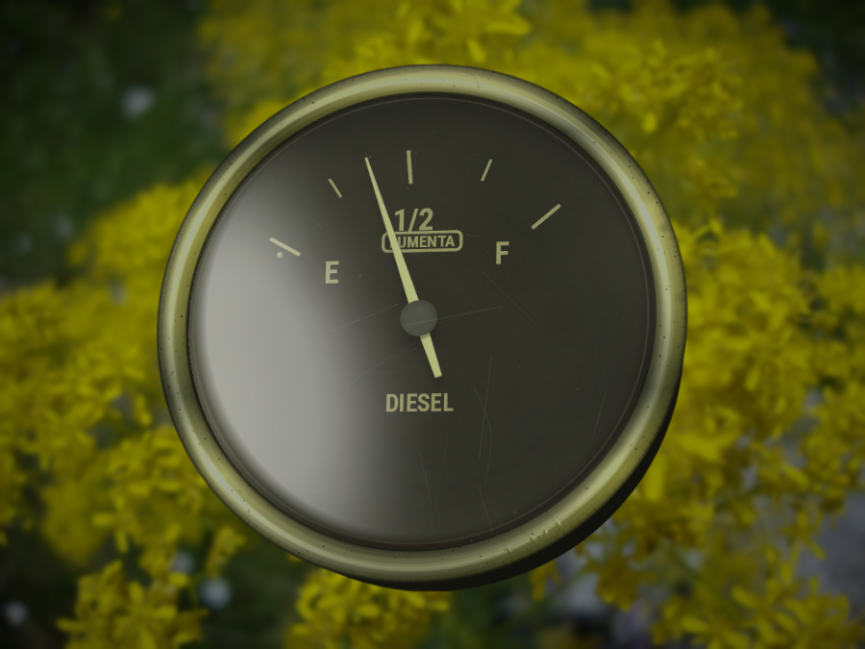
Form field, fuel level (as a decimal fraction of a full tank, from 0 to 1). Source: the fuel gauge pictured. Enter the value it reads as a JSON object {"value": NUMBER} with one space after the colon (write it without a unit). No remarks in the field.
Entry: {"value": 0.375}
